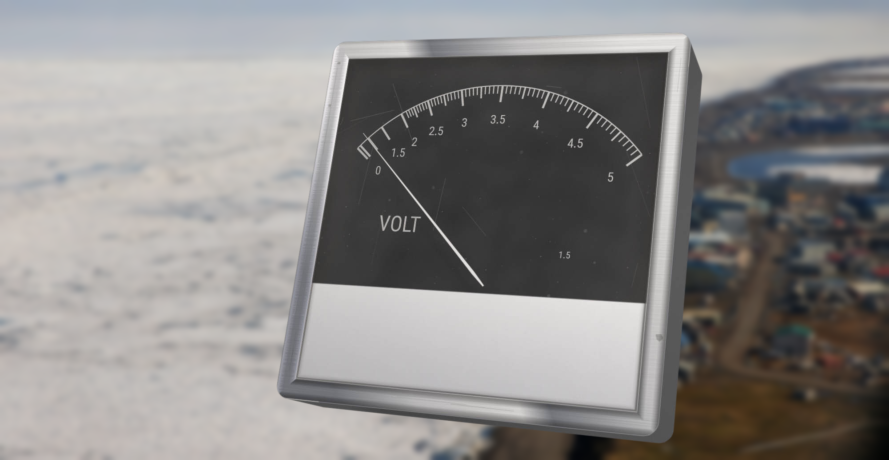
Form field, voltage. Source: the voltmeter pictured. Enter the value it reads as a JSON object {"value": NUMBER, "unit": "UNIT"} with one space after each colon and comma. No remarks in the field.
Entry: {"value": 1, "unit": "V"}
